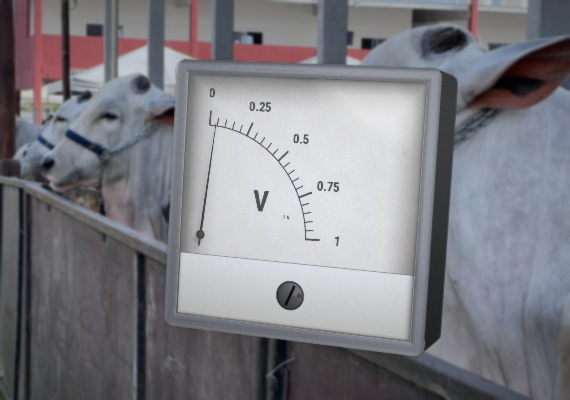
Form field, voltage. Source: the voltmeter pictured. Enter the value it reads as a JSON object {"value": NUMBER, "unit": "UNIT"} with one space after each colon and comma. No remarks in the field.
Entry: {"value": 0.05, "unit": "V"}
